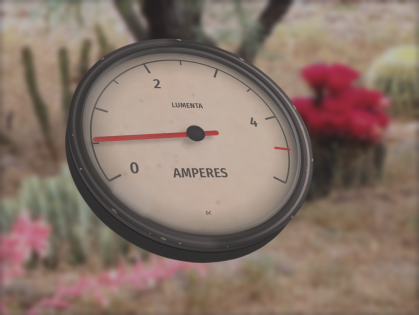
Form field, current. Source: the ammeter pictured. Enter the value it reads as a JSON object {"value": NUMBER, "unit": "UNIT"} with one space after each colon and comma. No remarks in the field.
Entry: {"value": 0.5, "unit": "A"}
